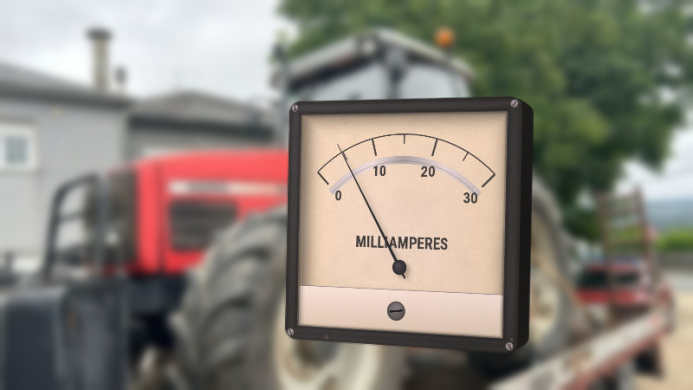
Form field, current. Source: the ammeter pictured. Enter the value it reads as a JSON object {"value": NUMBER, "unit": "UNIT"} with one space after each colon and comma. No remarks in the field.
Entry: {"value": 5, "unit": "mA"}
